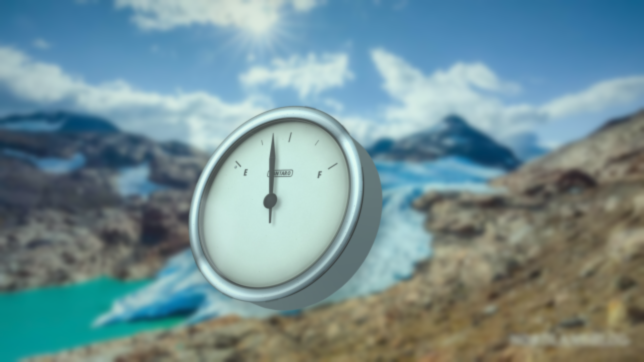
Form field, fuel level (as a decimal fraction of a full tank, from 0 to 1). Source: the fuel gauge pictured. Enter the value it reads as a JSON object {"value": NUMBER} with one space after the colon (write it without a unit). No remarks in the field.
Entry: {"value": 0.375}
